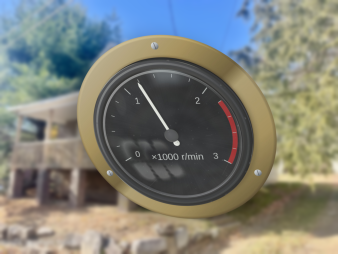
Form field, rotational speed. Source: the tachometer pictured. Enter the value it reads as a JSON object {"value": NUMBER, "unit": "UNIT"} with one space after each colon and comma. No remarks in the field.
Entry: {"value": 1200, "unit": "rpm"}
